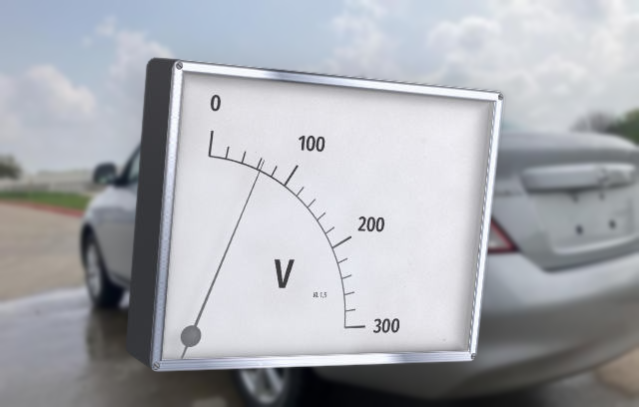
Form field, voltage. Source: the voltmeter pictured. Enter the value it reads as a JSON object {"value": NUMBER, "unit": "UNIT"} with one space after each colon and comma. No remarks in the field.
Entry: {"value": 60, "unit": "V"}
